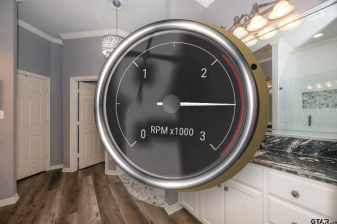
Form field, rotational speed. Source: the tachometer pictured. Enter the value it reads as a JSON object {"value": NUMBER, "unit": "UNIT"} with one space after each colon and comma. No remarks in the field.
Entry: {"value": 2500, "unit": "rpm"}
